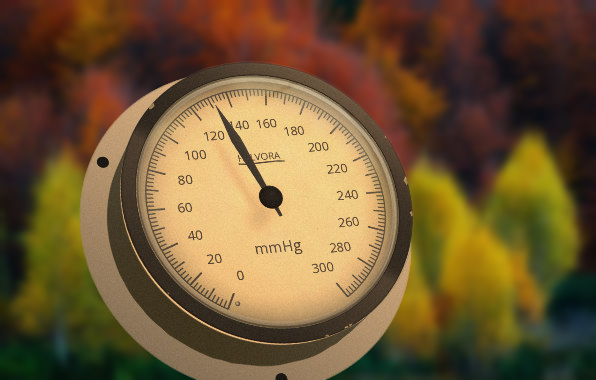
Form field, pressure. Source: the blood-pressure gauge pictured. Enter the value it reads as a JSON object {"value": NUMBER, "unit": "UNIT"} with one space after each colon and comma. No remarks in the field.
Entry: {"value": 130, "unit": "mmHg"}
